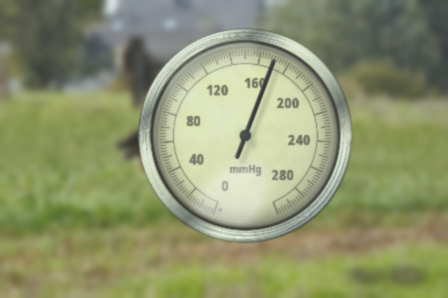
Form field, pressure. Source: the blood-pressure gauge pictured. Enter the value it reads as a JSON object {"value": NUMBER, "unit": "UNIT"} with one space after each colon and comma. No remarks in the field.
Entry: {"value": 170, "unit": "mmHg"}
